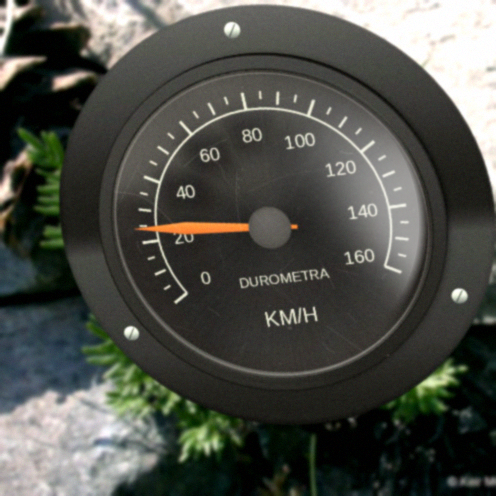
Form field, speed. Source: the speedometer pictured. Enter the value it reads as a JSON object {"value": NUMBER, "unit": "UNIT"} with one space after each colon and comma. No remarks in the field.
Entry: {"value": 25, "unit": "km/h"}
